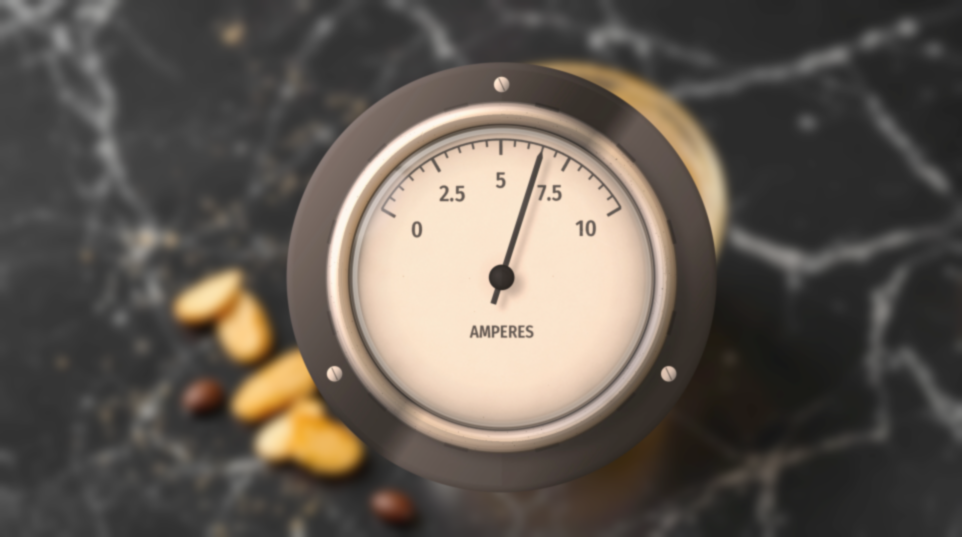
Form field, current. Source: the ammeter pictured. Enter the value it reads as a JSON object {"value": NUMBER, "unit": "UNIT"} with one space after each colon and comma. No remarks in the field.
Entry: {"value": 6.5, "unit": "A"}
